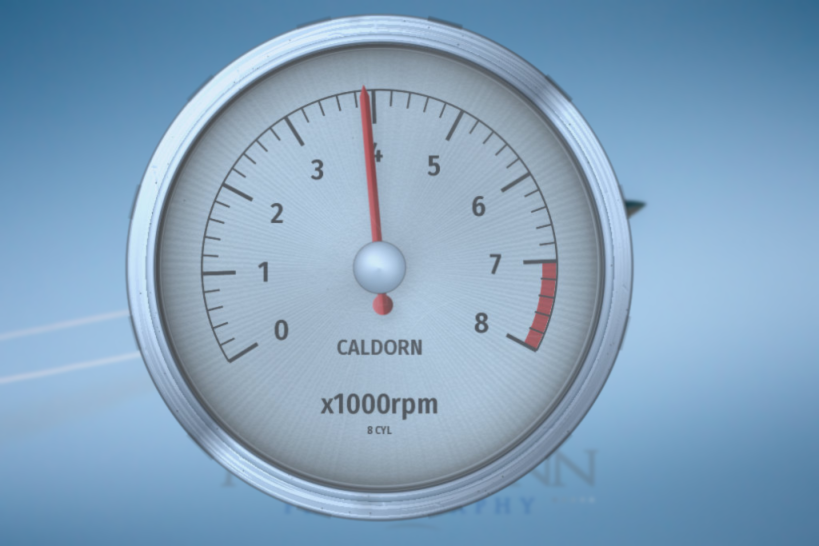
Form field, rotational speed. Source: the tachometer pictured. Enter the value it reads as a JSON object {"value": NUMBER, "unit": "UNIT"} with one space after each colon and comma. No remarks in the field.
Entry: {"value": 3900, "unit": "rpm"}
